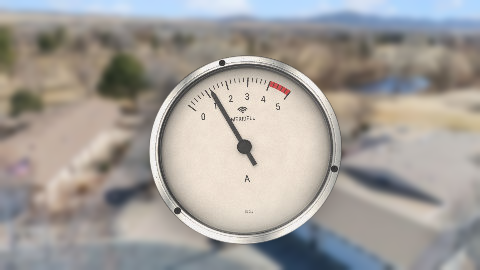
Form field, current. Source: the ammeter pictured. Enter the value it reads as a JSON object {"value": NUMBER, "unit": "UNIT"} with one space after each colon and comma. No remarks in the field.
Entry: {"value": 1.2, "unit": "A"}
